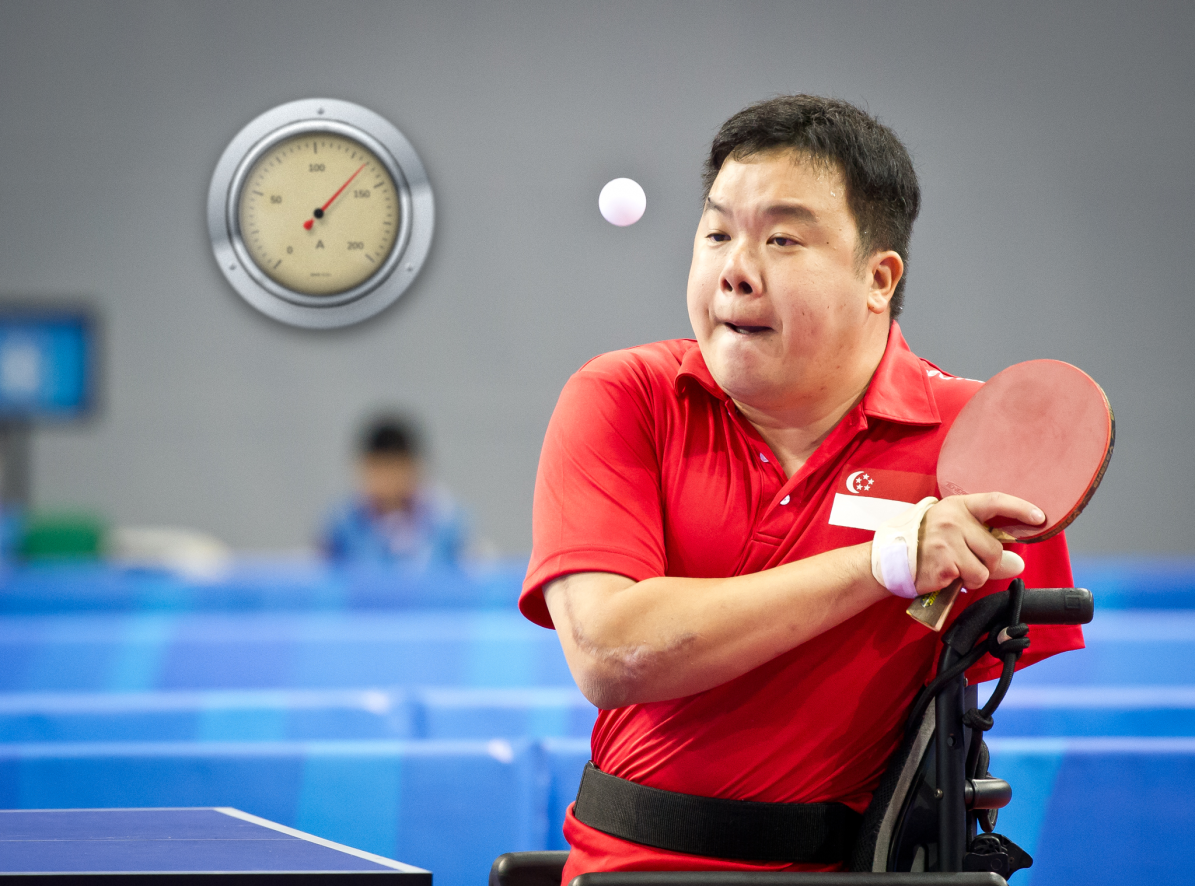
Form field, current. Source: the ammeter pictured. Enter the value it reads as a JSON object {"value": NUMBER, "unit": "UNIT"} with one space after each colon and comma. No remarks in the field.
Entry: {"value": 135, "unit": "A"}
